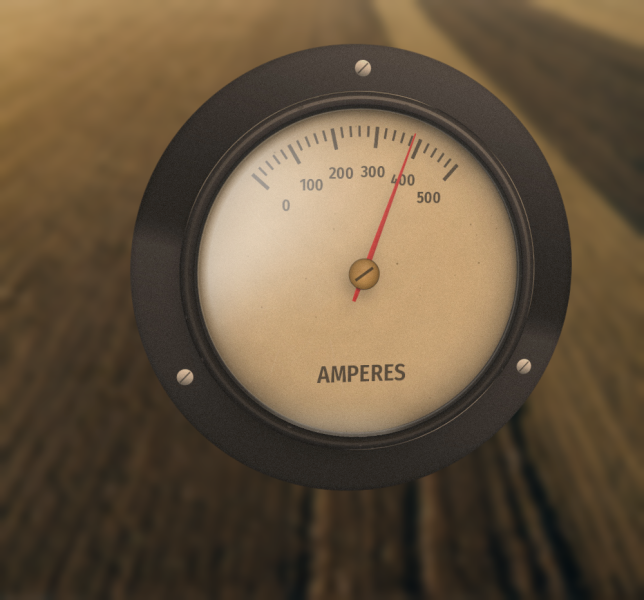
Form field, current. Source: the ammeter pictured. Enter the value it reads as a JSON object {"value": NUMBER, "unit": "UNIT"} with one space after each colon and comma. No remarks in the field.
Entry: {"value": 380, "unit": "A"}
